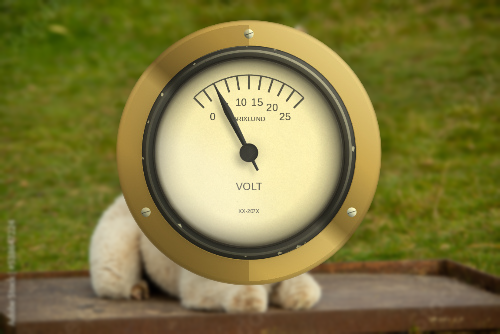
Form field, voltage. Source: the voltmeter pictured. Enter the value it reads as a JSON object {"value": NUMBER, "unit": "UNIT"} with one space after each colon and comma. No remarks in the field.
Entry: {"value": 5, "unit": "V"}
